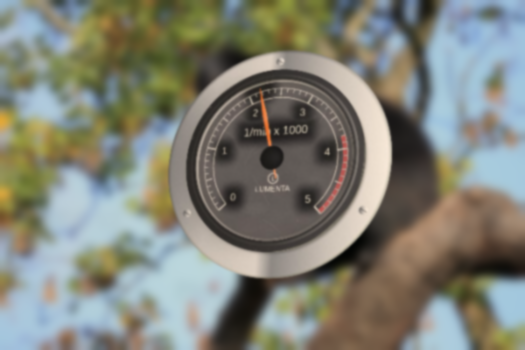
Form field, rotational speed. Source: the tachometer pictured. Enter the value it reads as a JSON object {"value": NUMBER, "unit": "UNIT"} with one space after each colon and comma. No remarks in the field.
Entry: {"value": 2200, "unit": "rpm"}
